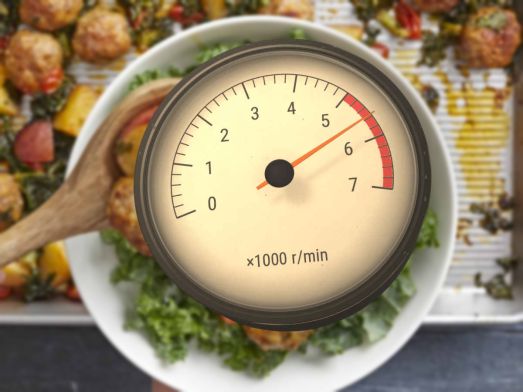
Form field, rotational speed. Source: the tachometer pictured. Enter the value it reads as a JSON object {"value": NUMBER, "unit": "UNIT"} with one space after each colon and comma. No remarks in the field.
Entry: {"value": 5600, "unit": "rpm"}
